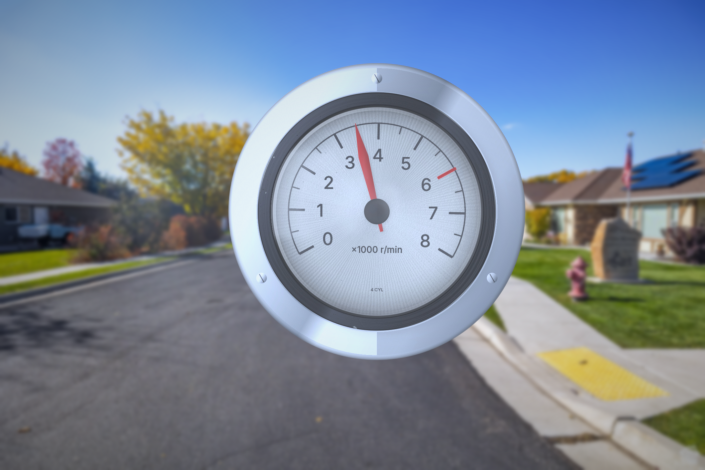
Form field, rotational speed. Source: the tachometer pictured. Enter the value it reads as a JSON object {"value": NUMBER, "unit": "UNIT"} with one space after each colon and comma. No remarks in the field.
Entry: {"value": 3500, "unit": "rpm"}
